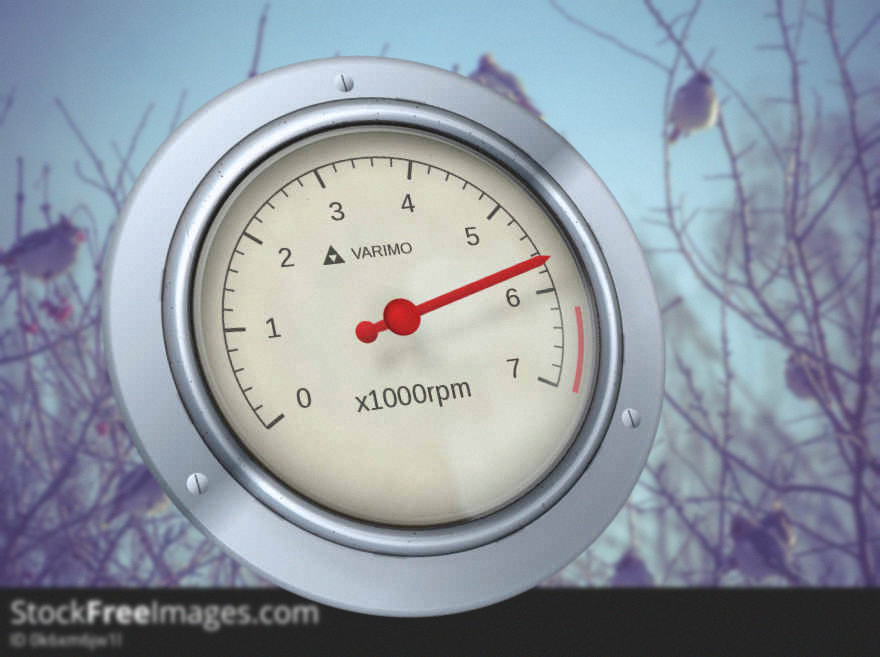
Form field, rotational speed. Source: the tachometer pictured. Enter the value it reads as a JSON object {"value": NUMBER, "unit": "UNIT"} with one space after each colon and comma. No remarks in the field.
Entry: {"value": 5700, "unit": "rpm"}
